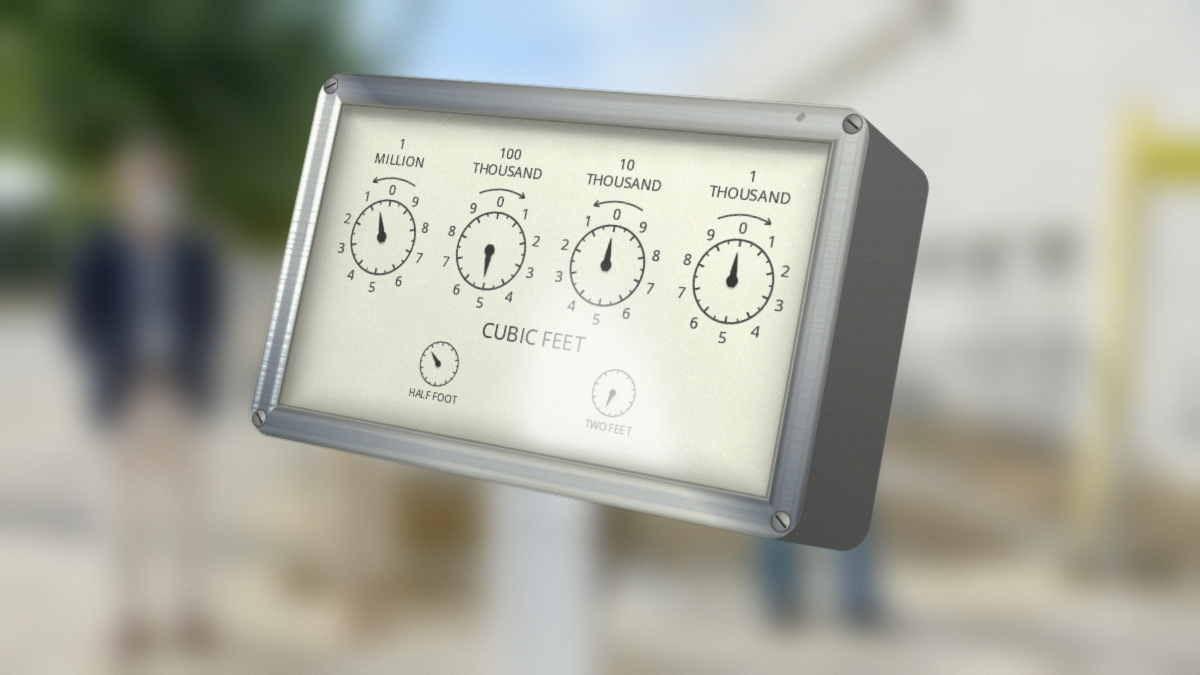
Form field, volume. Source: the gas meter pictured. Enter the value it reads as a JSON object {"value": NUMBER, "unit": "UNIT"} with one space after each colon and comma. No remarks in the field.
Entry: {"value": 50000, "unit": "ft³"}
